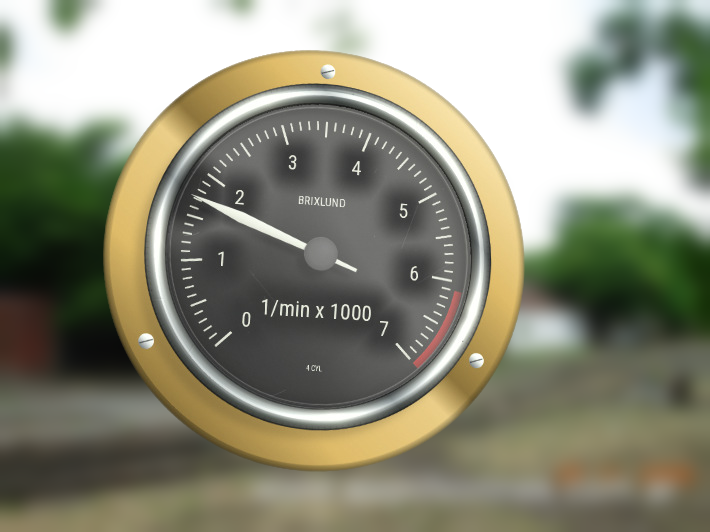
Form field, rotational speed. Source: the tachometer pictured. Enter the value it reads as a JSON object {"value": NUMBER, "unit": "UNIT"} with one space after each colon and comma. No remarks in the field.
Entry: {"value": 1700, "unit": "rpm"}
